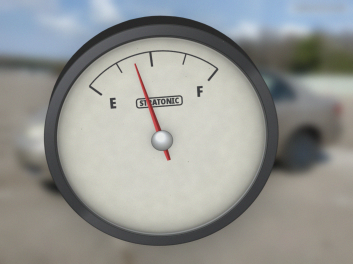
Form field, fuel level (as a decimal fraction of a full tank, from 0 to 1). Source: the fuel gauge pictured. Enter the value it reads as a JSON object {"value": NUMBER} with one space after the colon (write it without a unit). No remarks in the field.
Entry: {"value": 0.375}
